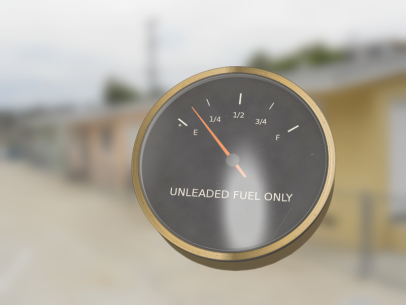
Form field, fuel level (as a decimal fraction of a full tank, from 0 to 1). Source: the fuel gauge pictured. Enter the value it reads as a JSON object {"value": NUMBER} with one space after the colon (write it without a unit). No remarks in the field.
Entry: {"value": 0.125}
